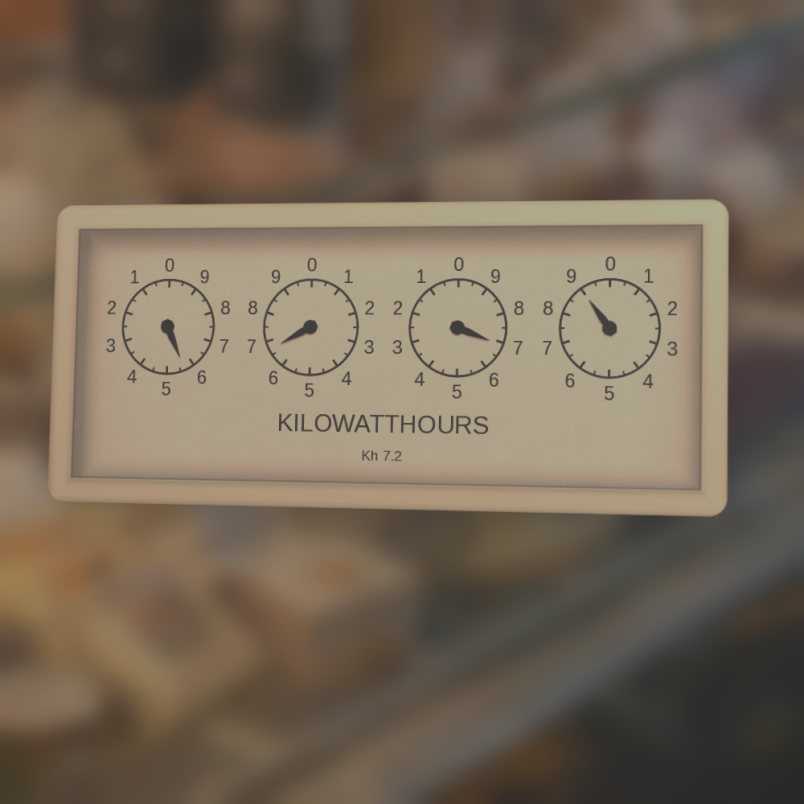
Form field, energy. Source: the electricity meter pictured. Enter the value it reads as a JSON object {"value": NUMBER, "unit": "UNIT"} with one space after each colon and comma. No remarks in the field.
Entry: {"value": 5669, "unit": "kWh"}
